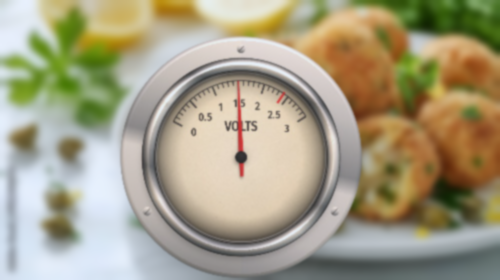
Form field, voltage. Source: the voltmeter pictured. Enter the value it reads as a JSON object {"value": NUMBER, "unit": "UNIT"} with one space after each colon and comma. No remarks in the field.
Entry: {"value": 1.5, "unit": "V"}
